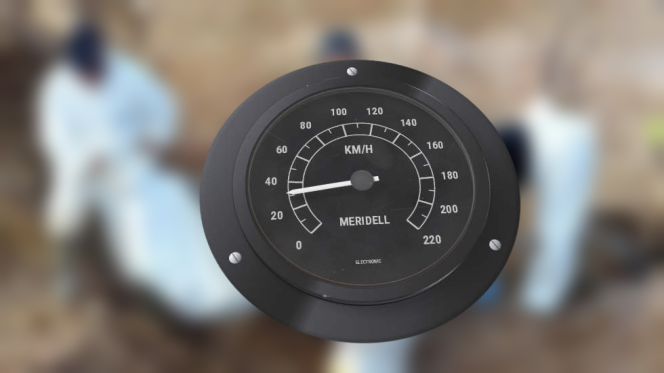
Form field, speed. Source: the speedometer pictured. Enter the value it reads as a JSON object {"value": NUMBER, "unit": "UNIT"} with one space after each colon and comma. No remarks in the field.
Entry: {"value": 30, "unit": "km/h"}
